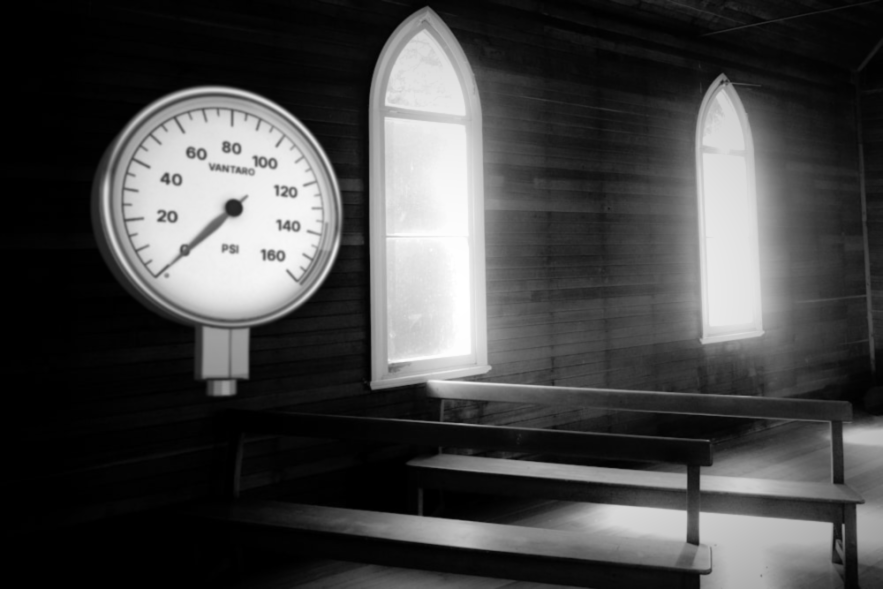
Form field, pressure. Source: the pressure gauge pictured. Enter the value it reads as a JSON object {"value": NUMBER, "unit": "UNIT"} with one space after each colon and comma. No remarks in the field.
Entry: {"value": 0, "unit": "psi"}
